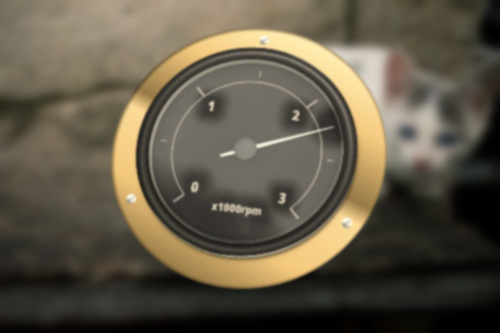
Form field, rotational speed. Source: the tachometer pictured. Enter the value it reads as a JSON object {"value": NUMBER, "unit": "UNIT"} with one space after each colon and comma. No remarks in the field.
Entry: {"value": 2250, "unit": "rpm"}
